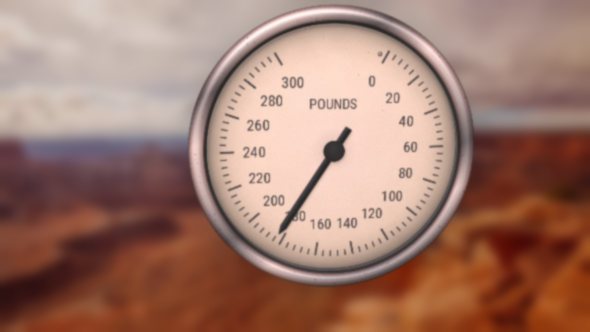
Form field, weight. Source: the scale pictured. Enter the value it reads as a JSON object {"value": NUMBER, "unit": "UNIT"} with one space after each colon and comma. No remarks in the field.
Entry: {"value": 184, "unit": "lb"}
